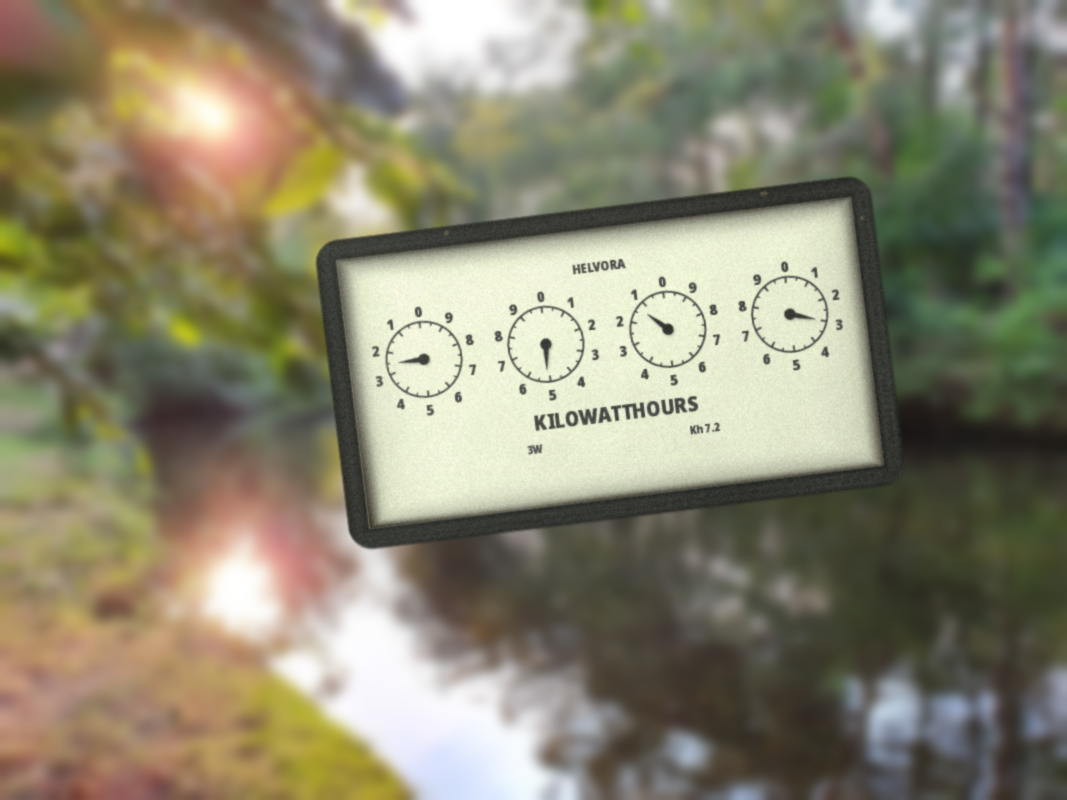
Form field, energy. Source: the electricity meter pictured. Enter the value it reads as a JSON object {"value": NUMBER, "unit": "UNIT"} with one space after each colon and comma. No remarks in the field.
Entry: {"value": 2513, "unit": "kWh"}
